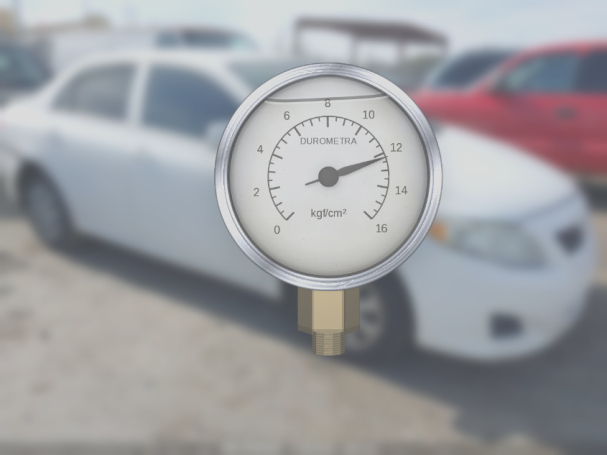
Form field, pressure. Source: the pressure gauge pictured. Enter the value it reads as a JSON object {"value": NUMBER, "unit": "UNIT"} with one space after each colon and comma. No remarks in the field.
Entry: {"value": 12.25, "unit": "kg/cm²"}
